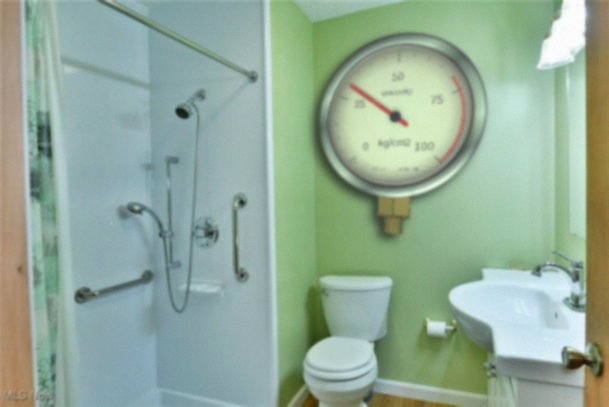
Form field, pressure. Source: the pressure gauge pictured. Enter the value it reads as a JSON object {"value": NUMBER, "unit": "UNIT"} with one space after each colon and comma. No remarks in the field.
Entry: {"value": 30, "unit": "kg/cm²"}
